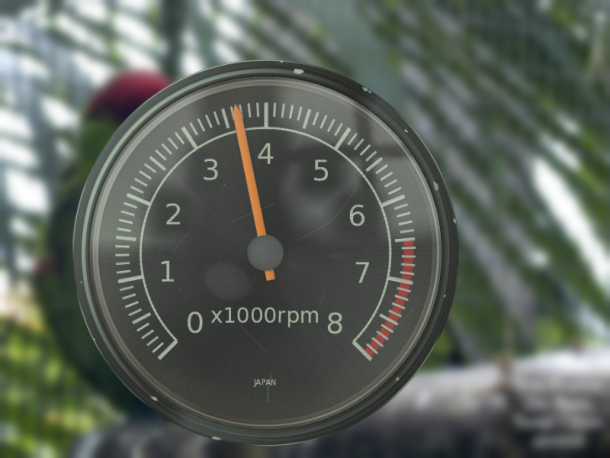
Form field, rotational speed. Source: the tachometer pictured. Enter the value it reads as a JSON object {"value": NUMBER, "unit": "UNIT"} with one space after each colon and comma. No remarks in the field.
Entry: {"value": 3650, "unit": "rpm"}
